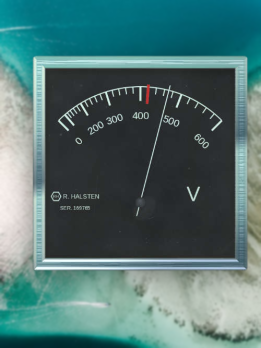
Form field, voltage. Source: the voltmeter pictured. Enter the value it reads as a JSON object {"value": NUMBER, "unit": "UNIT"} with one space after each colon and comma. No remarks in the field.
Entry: {"value": 470, "unit": "V"}
